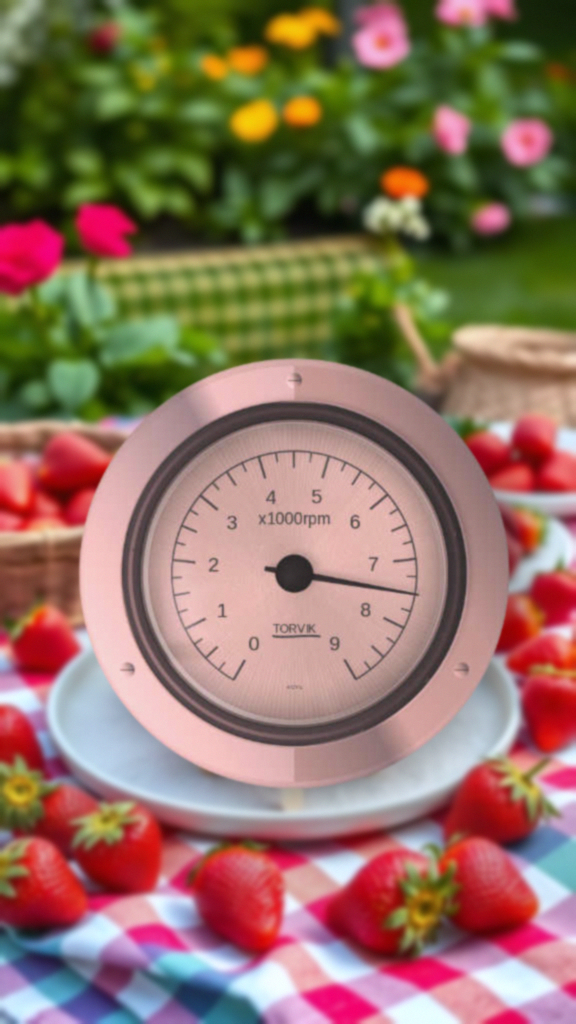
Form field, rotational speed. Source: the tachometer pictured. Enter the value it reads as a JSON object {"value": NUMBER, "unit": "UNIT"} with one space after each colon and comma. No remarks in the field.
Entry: {"value": 7500, "unit": "rpm"}
